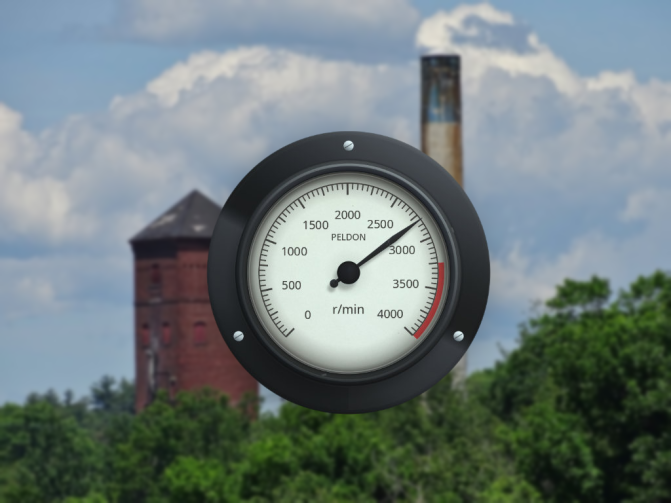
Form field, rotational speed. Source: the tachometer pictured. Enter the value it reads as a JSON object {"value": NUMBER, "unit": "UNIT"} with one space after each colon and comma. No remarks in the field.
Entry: {"value": 2800, "unit": "rpm"}
